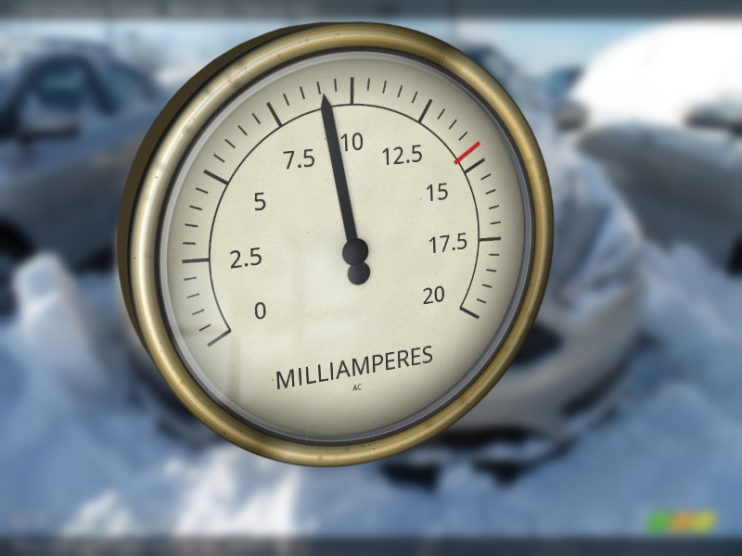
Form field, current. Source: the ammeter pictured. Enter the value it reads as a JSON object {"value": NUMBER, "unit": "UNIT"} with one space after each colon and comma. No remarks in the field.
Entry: {"value": 9, "unit": "mA"}
